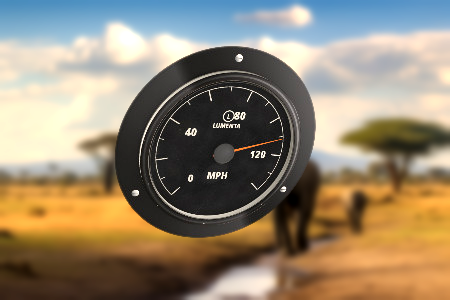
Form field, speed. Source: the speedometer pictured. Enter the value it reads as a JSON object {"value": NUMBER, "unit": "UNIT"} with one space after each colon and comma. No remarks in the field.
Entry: {"value": 110, "unit": "mph"}
